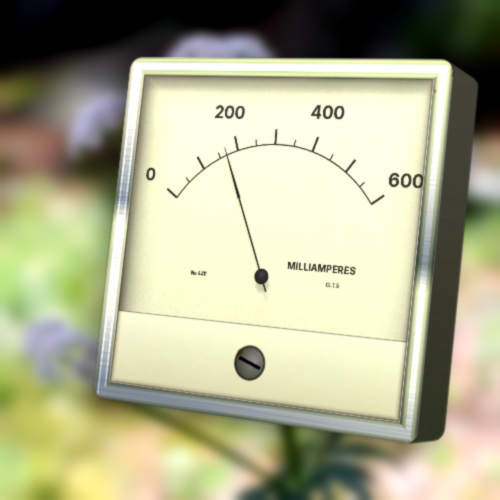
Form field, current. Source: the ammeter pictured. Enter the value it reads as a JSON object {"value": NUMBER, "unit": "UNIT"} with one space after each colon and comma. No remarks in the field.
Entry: {"value": 175, "unit": "mA"}
